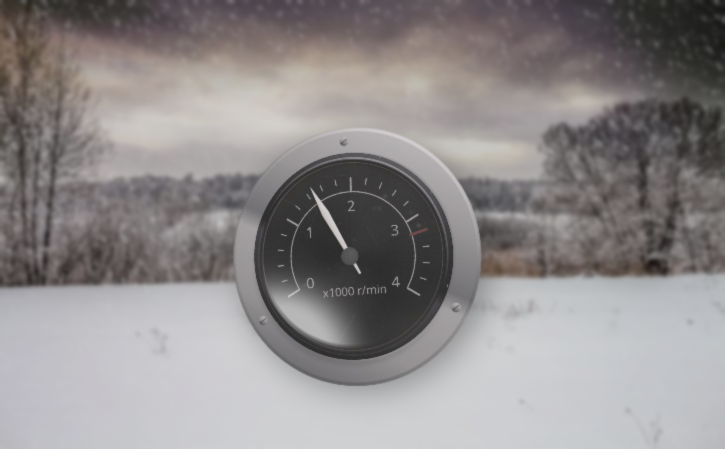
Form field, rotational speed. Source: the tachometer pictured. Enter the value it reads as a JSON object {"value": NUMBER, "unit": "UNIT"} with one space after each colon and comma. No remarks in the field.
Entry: {"value": 1500, "unit": "rpm"}
